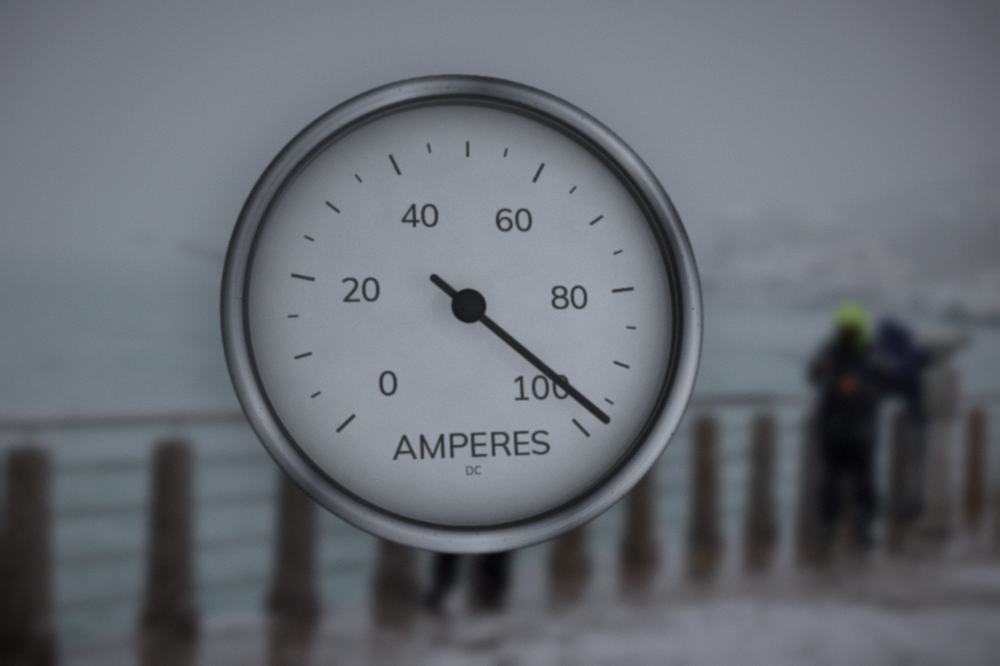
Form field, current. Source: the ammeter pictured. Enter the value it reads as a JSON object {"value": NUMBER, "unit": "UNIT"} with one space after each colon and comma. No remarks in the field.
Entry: {"value": 97.5, "unit": "A"}
